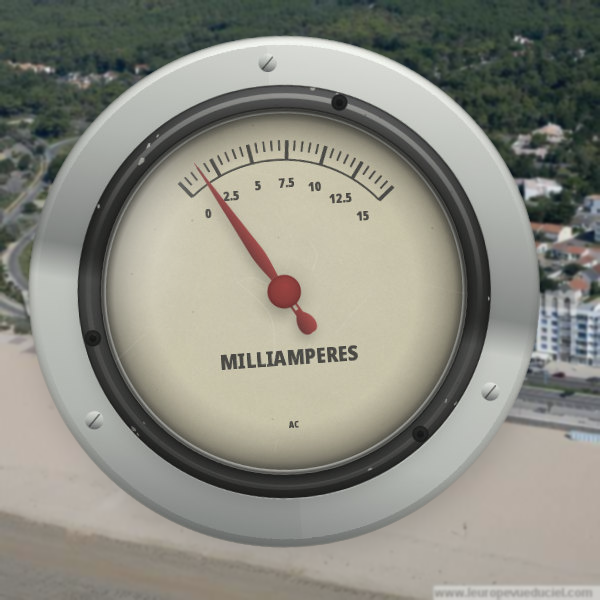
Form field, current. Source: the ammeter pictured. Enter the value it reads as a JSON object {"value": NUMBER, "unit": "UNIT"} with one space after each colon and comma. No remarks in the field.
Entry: {"value": 1.5, "unit": "mA"}
